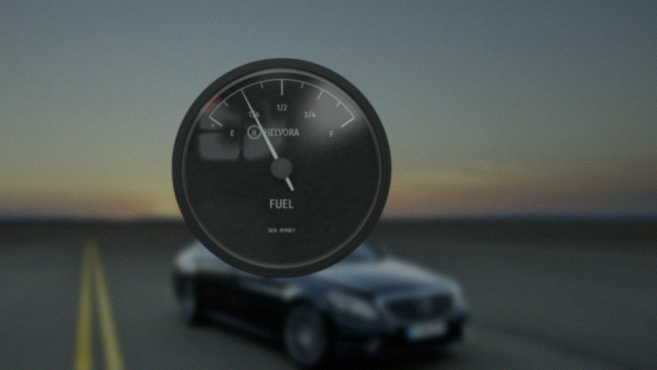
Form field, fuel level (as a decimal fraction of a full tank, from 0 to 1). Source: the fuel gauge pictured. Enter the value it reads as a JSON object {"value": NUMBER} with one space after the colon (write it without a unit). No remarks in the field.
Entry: {"value": 0.25}
